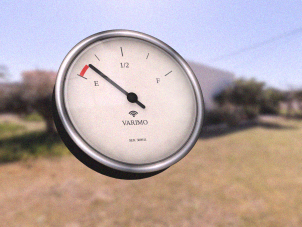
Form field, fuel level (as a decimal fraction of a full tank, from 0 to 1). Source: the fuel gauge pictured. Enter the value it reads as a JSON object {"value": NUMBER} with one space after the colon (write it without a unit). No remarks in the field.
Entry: {"value": 0.125}
